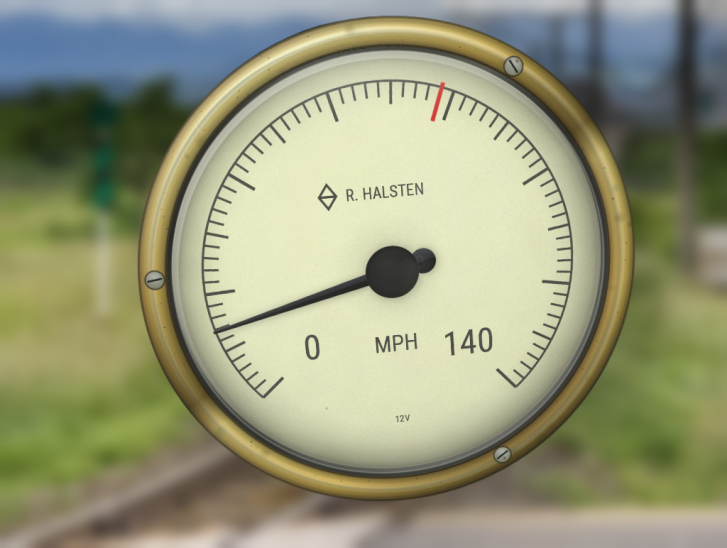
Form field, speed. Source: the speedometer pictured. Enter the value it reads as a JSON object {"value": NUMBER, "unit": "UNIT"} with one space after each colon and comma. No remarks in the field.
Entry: {"value": 14, "unit": "mph"}
